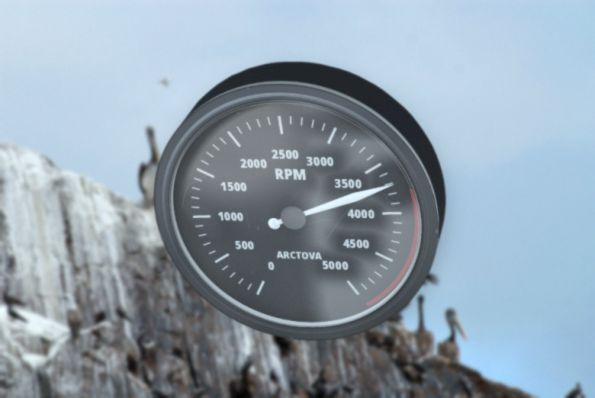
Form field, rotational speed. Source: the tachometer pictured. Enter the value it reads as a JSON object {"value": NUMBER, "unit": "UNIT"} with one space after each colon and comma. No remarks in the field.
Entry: {"value": 3700, "unit": "rpm"}
